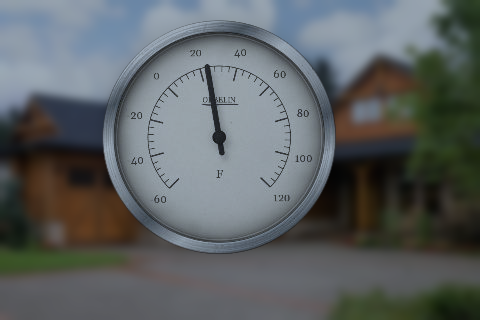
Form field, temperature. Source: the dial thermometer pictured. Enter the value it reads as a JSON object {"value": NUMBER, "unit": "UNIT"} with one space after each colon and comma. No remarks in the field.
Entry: {"value": 24, "unit": "°F"}
